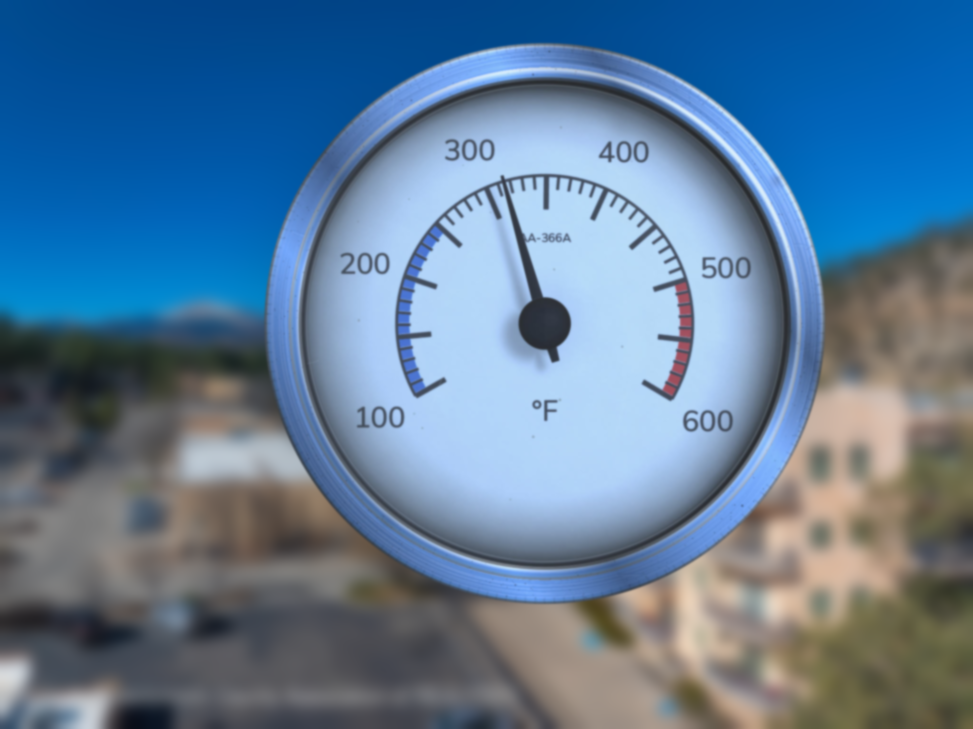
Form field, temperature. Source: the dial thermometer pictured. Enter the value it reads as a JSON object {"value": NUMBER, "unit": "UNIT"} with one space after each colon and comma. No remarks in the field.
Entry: {"value": 315, "unit": "°F"}
